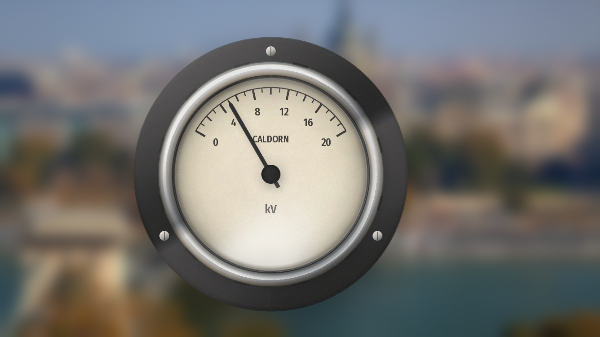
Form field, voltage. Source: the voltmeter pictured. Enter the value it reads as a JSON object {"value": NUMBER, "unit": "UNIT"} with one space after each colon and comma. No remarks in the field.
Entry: {"value": 5, "unit": "kV"}
